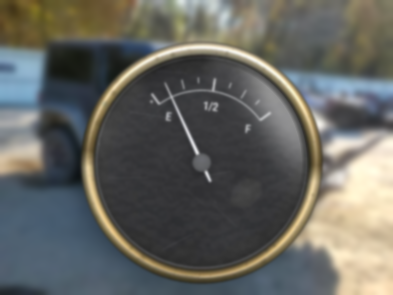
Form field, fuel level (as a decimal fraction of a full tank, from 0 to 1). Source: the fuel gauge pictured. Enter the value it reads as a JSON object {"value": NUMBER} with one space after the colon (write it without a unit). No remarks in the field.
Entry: {"value": 0.125}
